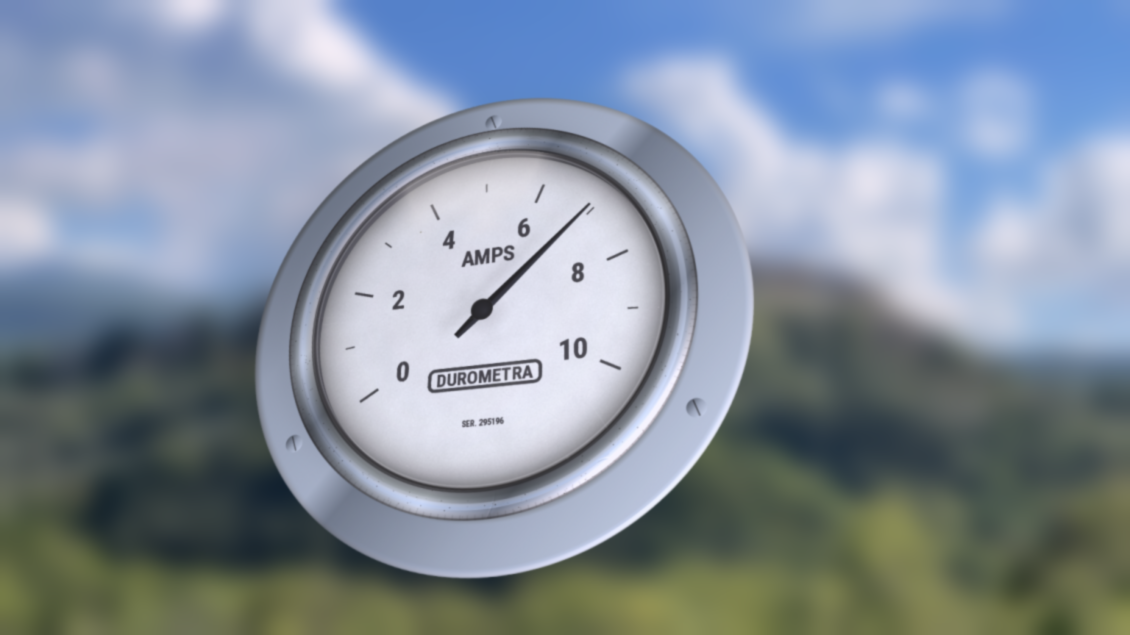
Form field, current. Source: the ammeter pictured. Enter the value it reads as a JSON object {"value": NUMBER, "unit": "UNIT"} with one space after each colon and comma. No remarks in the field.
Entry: {"value": 7, "unit": "A"}
